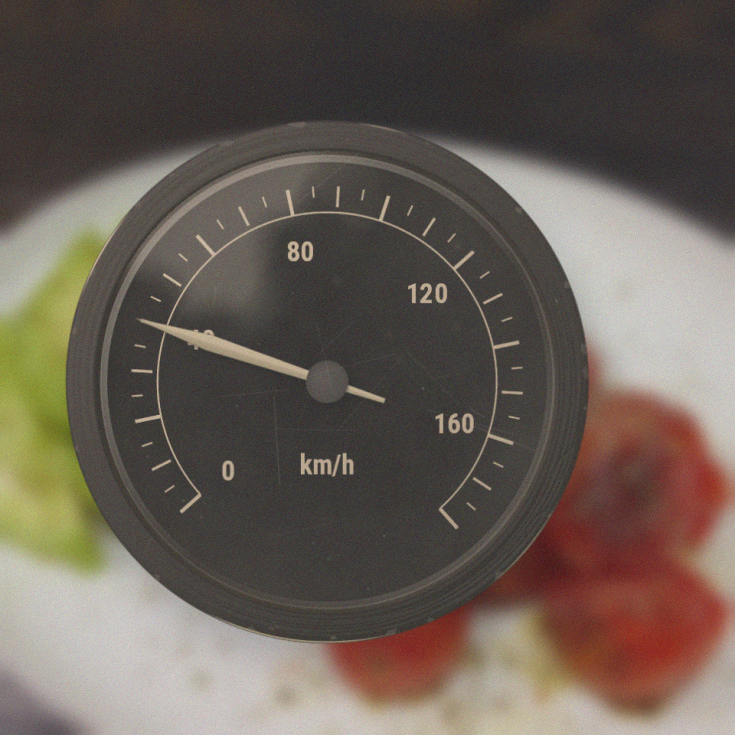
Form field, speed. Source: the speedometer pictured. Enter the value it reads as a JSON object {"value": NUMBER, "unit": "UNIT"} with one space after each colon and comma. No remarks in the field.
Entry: {"value": 40, "unit": "km/h"}
